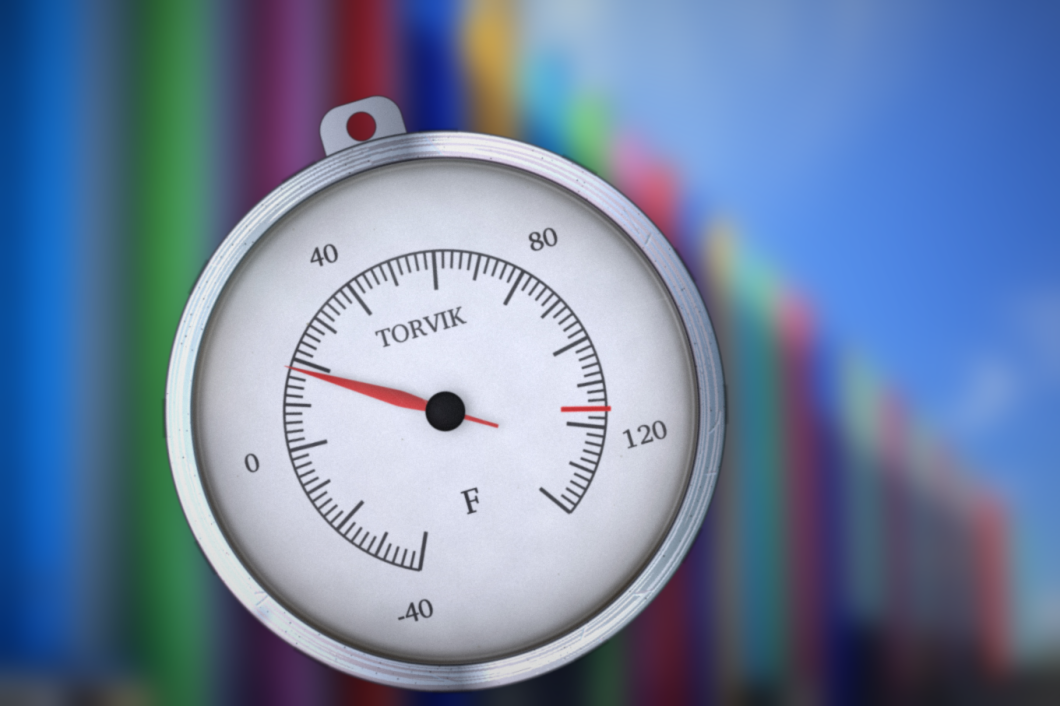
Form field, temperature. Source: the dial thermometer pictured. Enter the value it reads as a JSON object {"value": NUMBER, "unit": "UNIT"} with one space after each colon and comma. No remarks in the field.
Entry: {"value": 18, "unit": "°F"}
